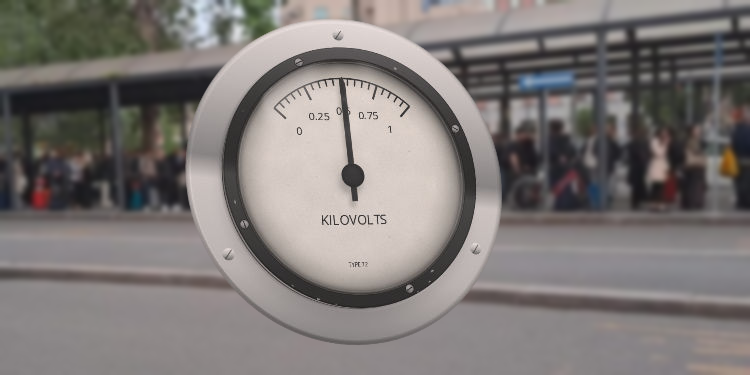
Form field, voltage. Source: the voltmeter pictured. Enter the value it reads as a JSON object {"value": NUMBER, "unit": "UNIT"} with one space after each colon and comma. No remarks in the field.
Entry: {"value": 0.5, "unit": "kV"}
